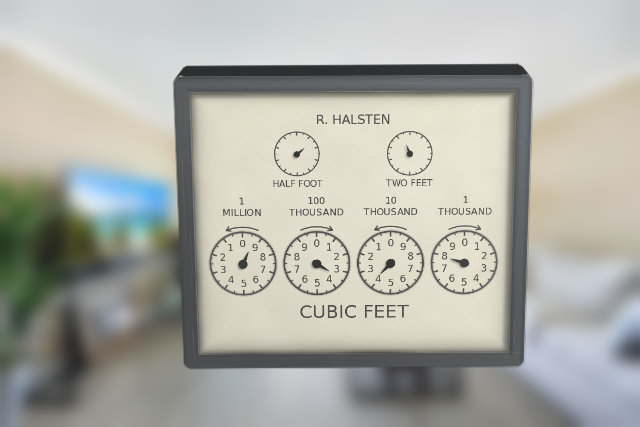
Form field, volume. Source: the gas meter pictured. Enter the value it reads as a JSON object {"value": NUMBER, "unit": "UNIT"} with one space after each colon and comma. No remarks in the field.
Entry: {"value": 933800, "unit": "ft³"}
